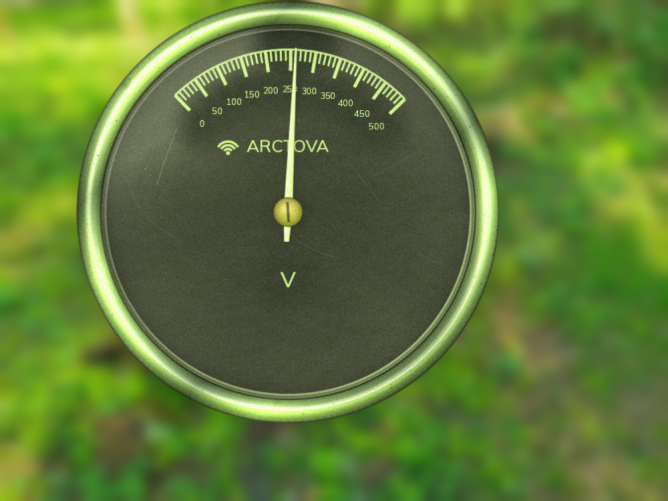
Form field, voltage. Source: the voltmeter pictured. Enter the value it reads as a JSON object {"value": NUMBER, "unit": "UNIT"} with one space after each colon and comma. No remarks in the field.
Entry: {"value": 260, "unit": "V"}
